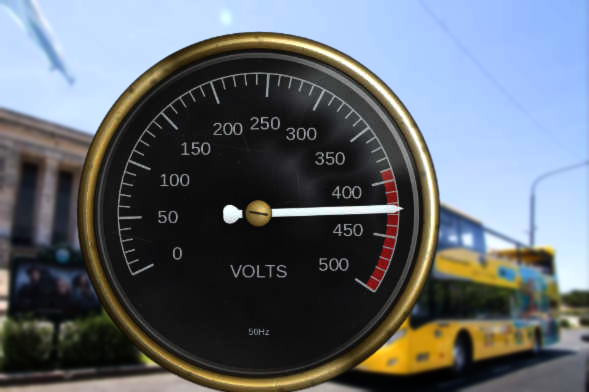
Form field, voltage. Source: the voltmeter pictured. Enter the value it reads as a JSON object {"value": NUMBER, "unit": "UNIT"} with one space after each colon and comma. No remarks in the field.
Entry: {"value": 425, "unit": "V"}
